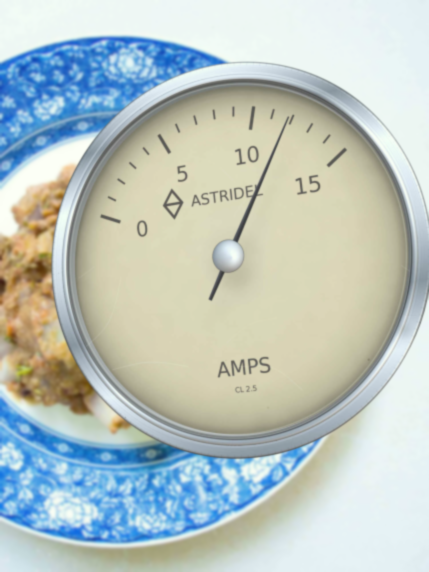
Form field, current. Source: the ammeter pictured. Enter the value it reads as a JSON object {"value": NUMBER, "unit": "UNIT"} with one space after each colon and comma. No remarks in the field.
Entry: {"value": 12, "unit": "A"}
